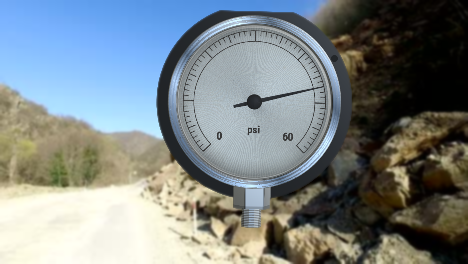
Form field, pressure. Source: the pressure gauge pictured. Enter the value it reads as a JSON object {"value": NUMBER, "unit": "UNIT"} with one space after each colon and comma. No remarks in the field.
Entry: {"value": 47, "unit": "psi"}
